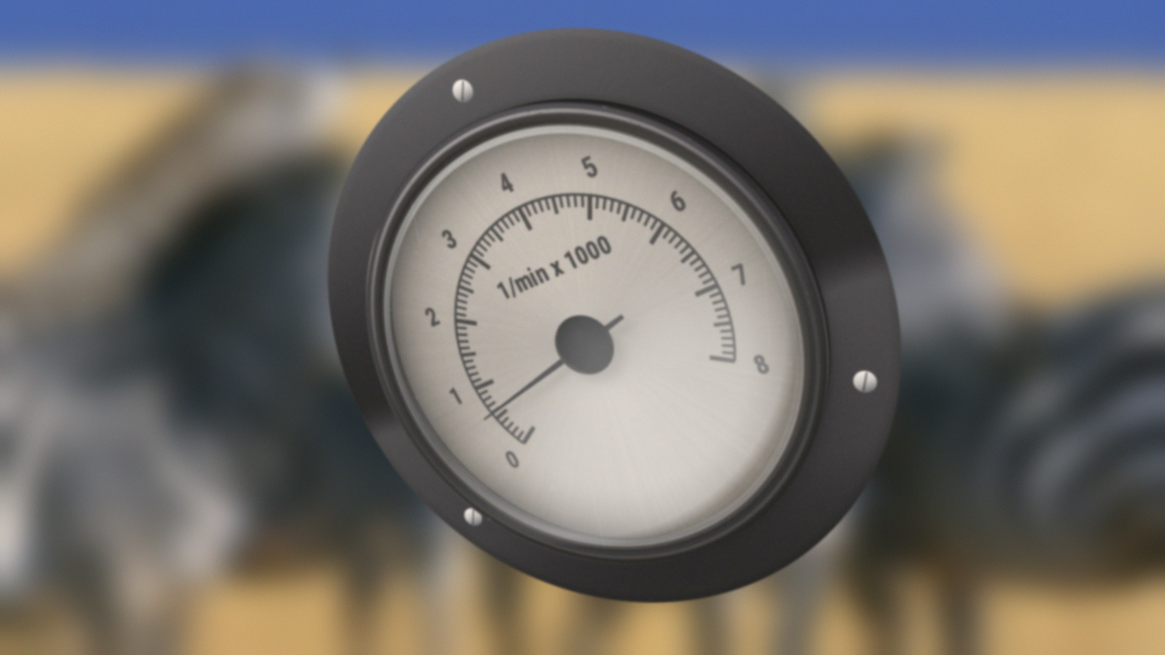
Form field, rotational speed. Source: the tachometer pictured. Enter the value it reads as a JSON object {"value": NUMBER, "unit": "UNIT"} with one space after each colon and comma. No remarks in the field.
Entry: {"value": 600, "unit": "rpm"}
